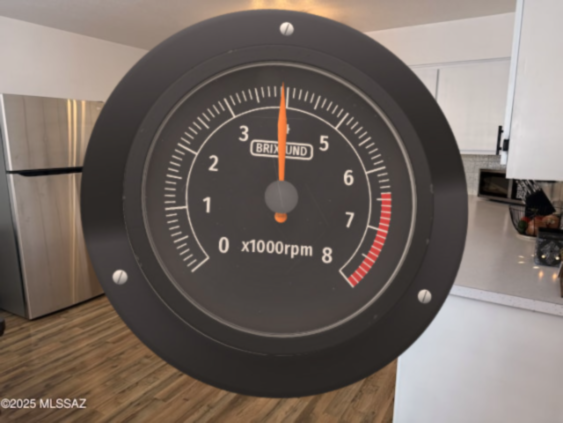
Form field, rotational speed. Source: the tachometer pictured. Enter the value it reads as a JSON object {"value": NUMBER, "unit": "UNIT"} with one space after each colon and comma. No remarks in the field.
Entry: {"value": 3900, "unit": "rpm"}
